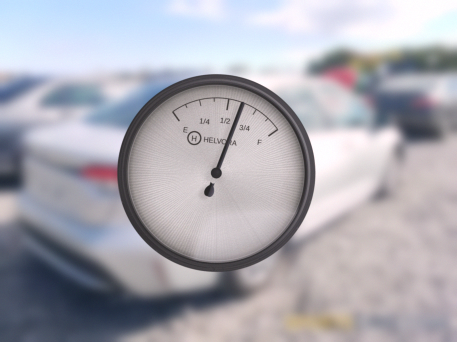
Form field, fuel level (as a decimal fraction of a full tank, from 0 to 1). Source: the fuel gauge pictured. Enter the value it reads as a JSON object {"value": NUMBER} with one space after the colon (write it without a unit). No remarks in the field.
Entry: {"value": 0.625}
